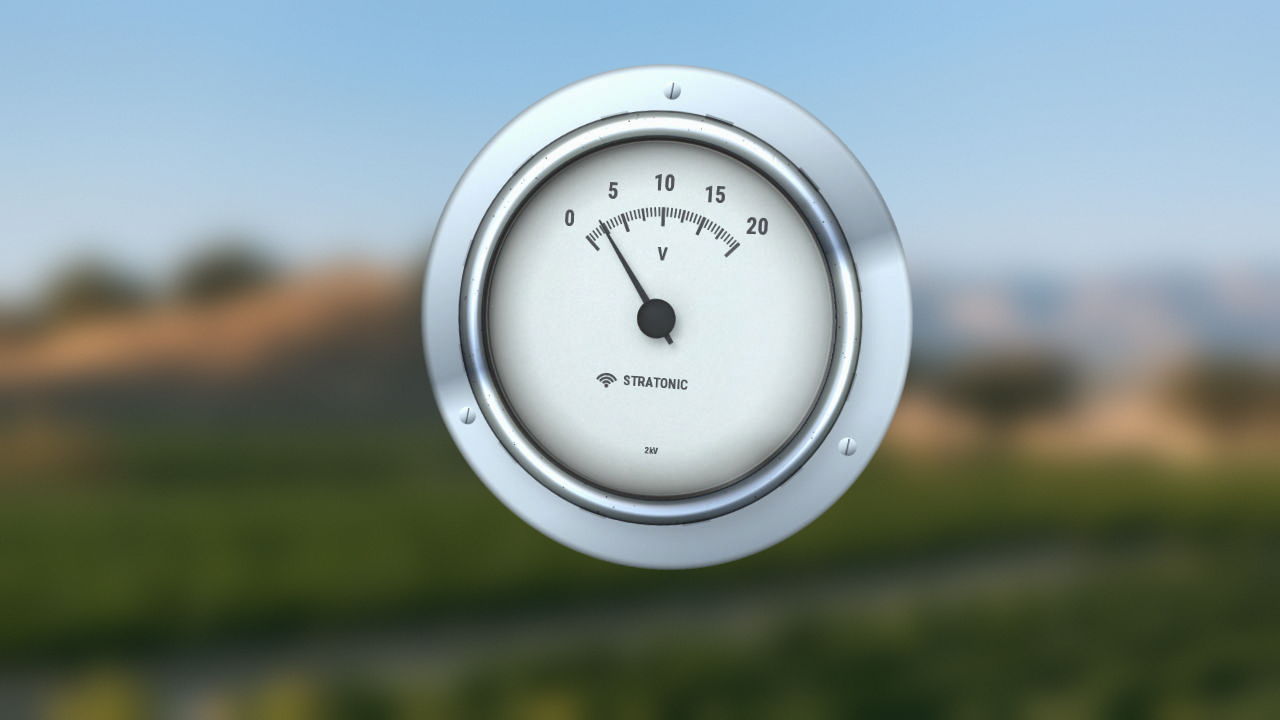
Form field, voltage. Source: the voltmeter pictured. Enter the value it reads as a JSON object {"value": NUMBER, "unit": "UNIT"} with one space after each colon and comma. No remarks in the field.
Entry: {"value": 2.5, "unit": "V"}
